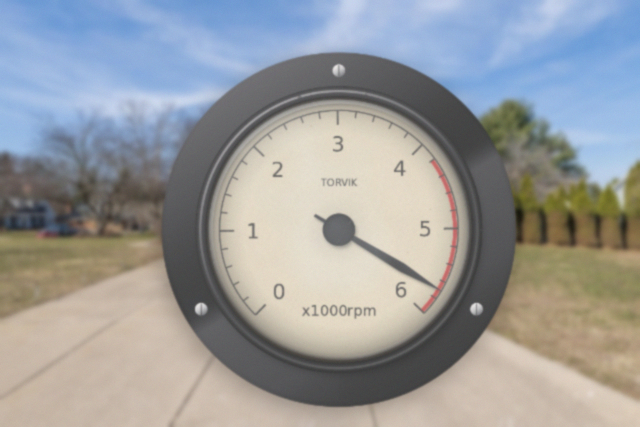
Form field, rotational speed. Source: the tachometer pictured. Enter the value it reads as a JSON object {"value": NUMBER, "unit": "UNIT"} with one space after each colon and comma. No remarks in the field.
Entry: {"value": 5700, "unit": "rpm"}
